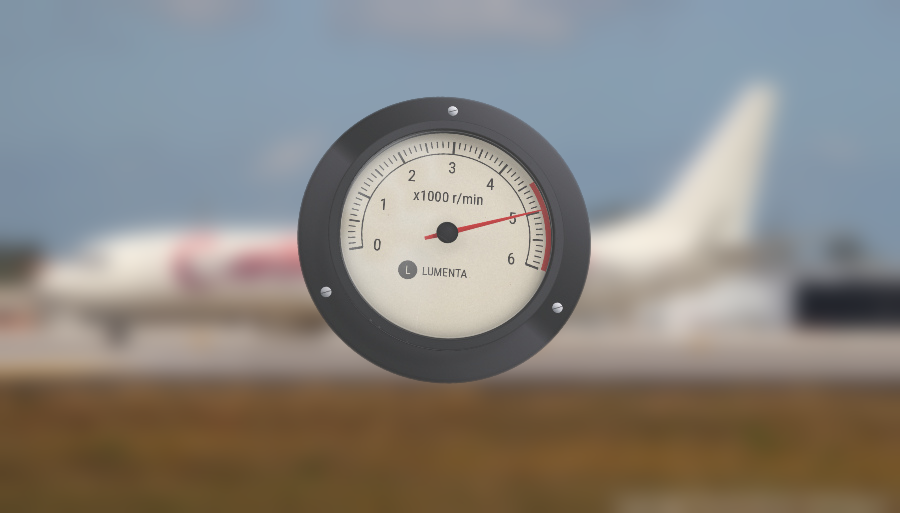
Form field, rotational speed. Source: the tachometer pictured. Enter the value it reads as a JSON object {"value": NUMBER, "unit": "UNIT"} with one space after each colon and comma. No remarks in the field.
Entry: {"value": 5000, "unit": "rpm"}
